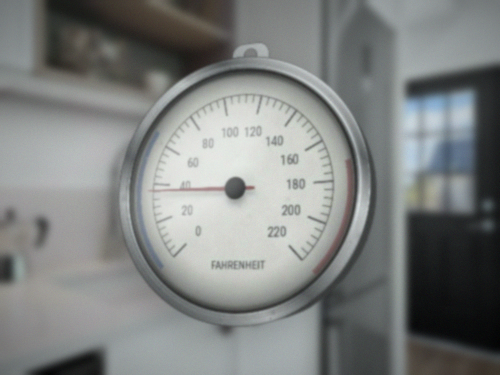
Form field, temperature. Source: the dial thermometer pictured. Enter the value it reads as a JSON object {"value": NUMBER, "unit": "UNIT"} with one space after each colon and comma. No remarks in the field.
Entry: {"value": 36, "unit": "°F"}
